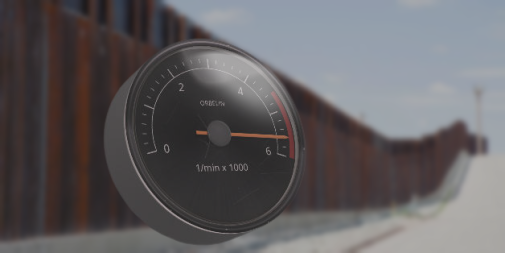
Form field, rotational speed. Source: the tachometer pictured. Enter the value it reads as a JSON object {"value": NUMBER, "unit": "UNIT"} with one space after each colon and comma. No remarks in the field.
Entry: {"value": 5600, "unit": "rpm"}
